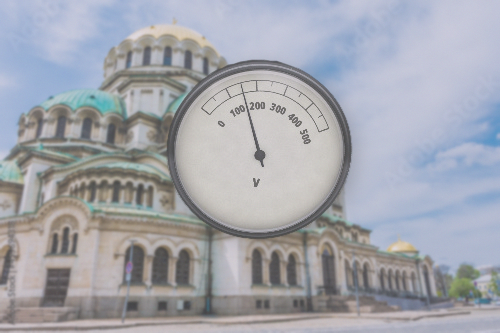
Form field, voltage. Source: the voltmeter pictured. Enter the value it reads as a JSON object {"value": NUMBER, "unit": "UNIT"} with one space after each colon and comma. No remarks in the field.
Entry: {"value": 150, "unit": "V"}
